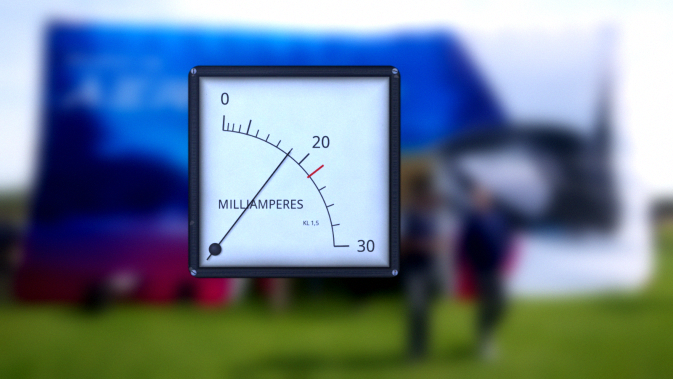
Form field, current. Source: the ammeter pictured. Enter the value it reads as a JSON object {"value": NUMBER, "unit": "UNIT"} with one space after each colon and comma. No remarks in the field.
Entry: {"value": 18, "unit": "mA"}
